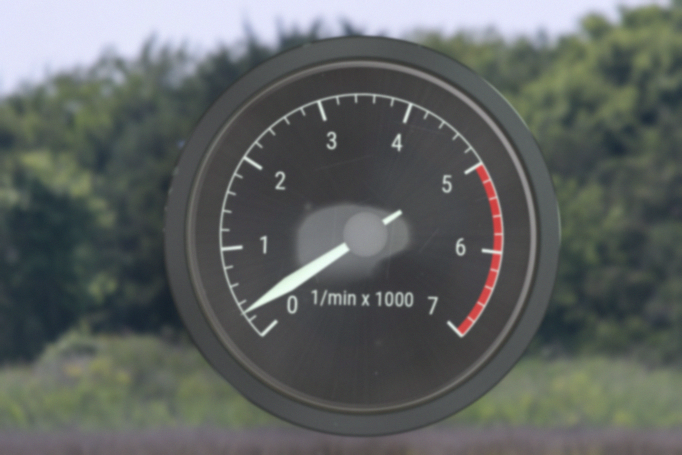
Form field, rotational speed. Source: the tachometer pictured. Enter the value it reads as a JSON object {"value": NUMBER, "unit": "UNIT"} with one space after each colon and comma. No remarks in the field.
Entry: {"value": 300, "unit": "rpm"}
